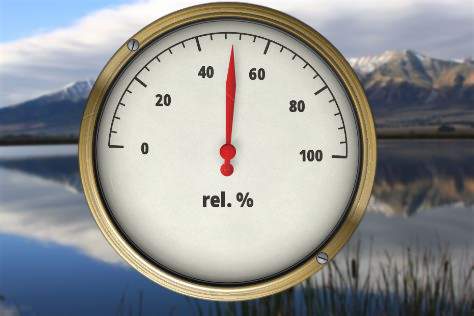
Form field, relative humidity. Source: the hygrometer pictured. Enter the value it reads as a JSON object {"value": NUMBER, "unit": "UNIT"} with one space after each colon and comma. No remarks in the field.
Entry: {"value": 50, "unit": "%"}
